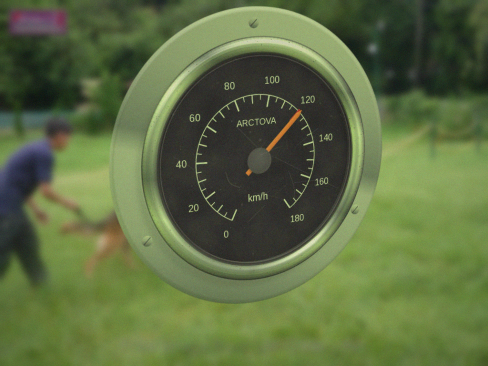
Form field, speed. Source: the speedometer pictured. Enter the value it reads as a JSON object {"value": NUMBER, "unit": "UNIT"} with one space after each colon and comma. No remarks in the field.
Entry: {"value": 120, "unit": "km/h"}
